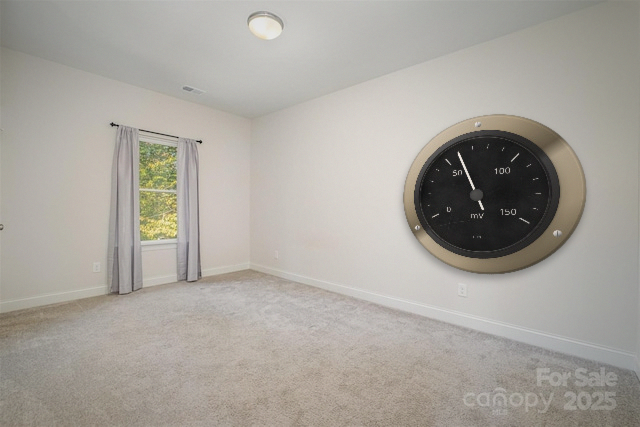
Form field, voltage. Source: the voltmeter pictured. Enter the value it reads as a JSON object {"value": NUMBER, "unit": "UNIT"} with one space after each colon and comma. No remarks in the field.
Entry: {"value": 60, "unit": "mV"}
